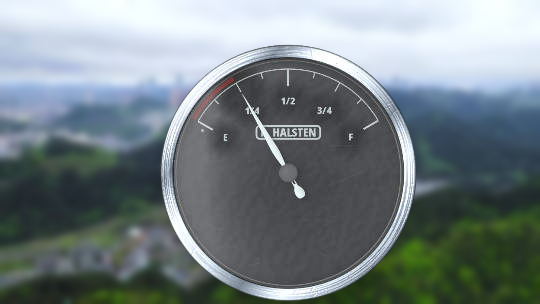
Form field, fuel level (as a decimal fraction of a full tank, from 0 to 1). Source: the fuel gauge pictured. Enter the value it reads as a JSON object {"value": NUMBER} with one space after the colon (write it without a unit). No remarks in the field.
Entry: {"value": 0.25}
